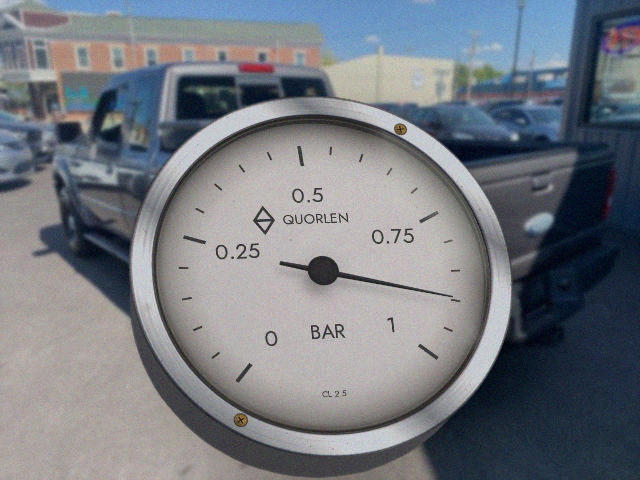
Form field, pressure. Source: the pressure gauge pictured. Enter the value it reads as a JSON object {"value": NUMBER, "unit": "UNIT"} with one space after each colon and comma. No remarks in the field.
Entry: {"value": 0.9, "unit": "bar"}
